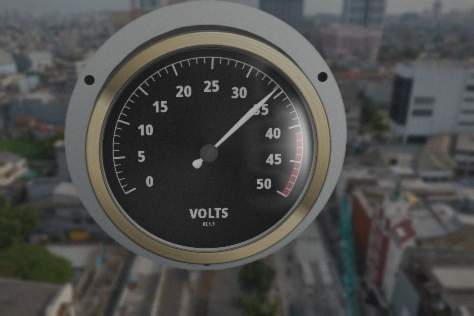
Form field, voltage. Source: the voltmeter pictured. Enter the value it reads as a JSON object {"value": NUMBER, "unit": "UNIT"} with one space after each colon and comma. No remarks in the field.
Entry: {"value": 34, "unit": "V"}
